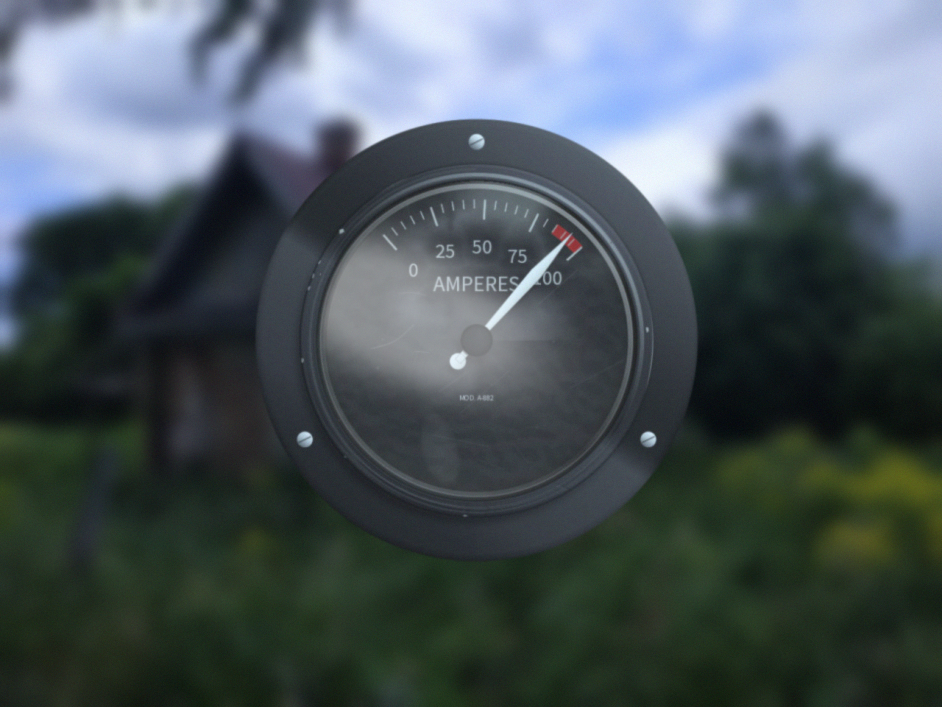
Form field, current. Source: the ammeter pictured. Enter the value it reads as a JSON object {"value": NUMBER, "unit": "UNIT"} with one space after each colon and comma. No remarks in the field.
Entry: {"value": 92.5, "unit": "A"}
